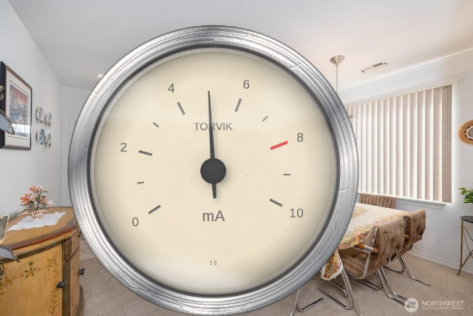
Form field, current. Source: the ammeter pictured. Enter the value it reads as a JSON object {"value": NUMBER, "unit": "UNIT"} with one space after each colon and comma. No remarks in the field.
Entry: {"value": 5, "unit": "mA"}
